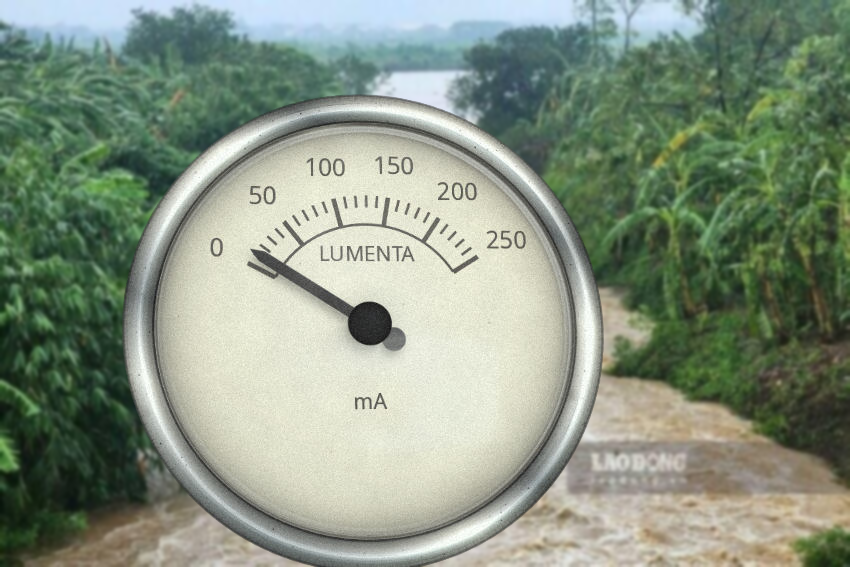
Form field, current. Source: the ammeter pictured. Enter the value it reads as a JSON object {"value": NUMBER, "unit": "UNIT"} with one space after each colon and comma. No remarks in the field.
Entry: {"value": 10, "unit": "mA"}
